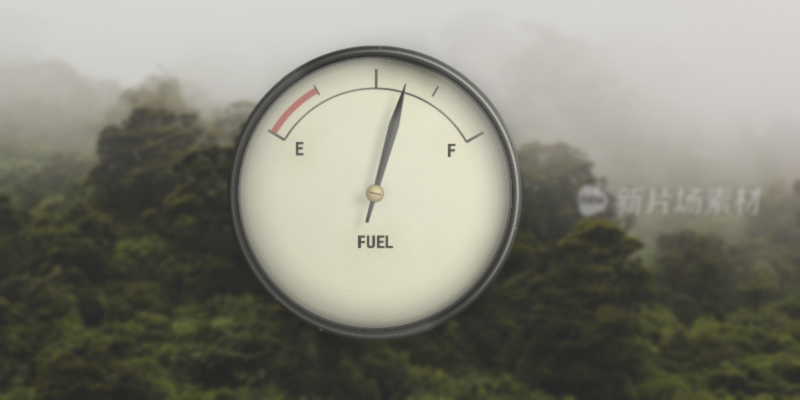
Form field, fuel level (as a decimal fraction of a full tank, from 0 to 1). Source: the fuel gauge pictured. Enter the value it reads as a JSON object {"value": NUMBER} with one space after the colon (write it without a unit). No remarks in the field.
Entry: {"value": 0.625}
